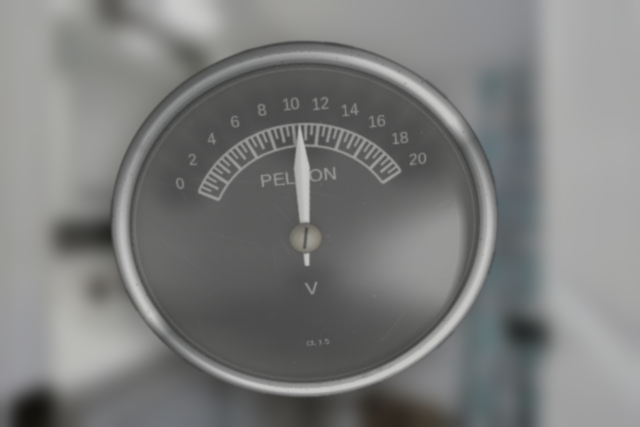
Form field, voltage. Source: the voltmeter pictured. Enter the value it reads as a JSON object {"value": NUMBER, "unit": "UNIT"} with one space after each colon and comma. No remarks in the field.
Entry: {"value": 10.5, "unit": "V"}
